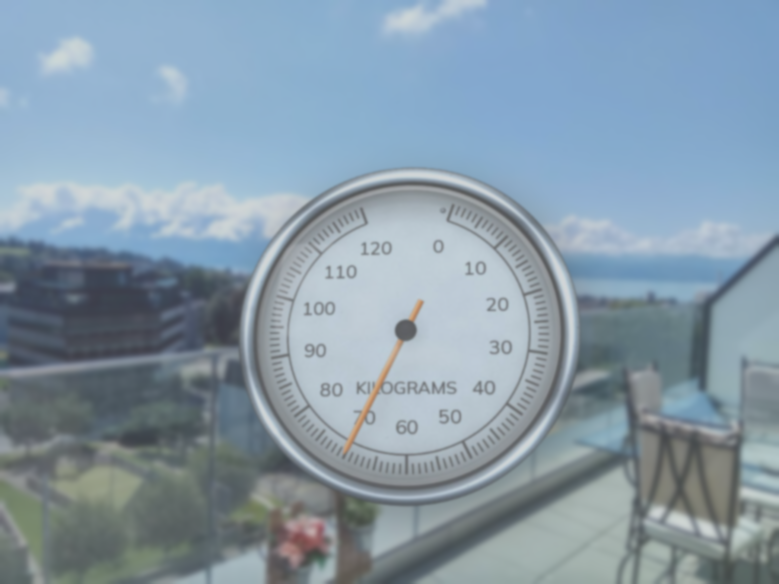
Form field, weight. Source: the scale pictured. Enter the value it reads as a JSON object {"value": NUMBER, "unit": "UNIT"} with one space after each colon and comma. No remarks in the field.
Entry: {"value": 70, "unit": "kg"}
